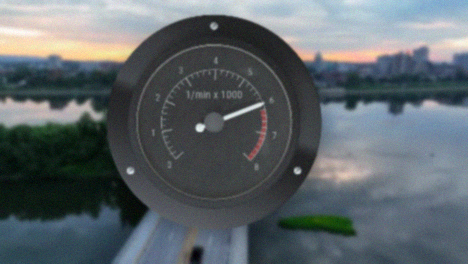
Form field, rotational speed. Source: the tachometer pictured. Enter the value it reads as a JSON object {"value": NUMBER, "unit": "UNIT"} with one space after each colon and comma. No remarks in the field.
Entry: {"value": 6000, "unit": "rpm"}
